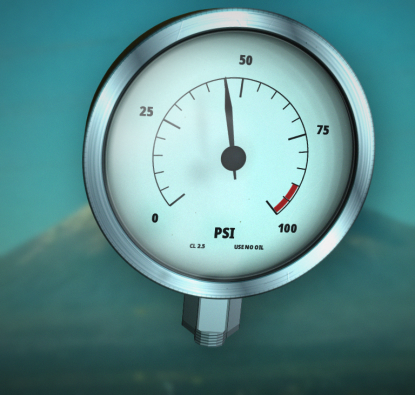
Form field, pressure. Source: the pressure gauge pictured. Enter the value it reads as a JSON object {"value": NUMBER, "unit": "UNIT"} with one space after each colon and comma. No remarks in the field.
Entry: {"value": 45, "unit": "psi"}
